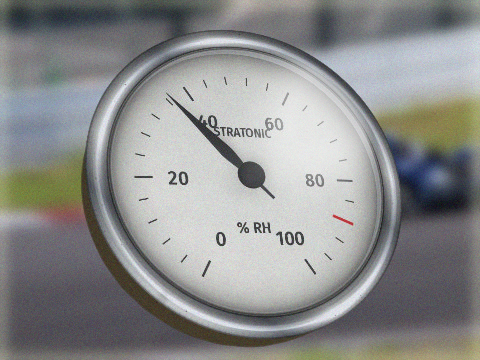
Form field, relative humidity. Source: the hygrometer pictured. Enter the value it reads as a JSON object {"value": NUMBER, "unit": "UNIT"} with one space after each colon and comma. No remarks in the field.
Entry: {"value": 36, "unit": "%"}
